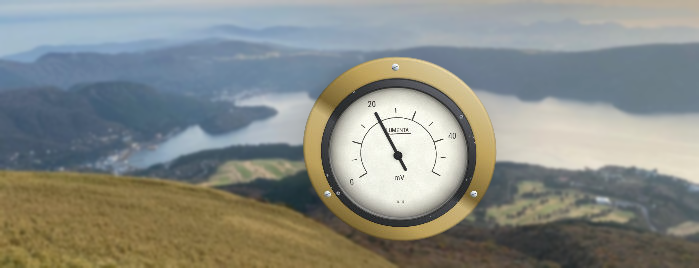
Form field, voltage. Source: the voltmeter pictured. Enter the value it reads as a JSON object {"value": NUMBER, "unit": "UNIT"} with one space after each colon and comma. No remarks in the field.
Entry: {"value": 20, "unit": "mV"}
